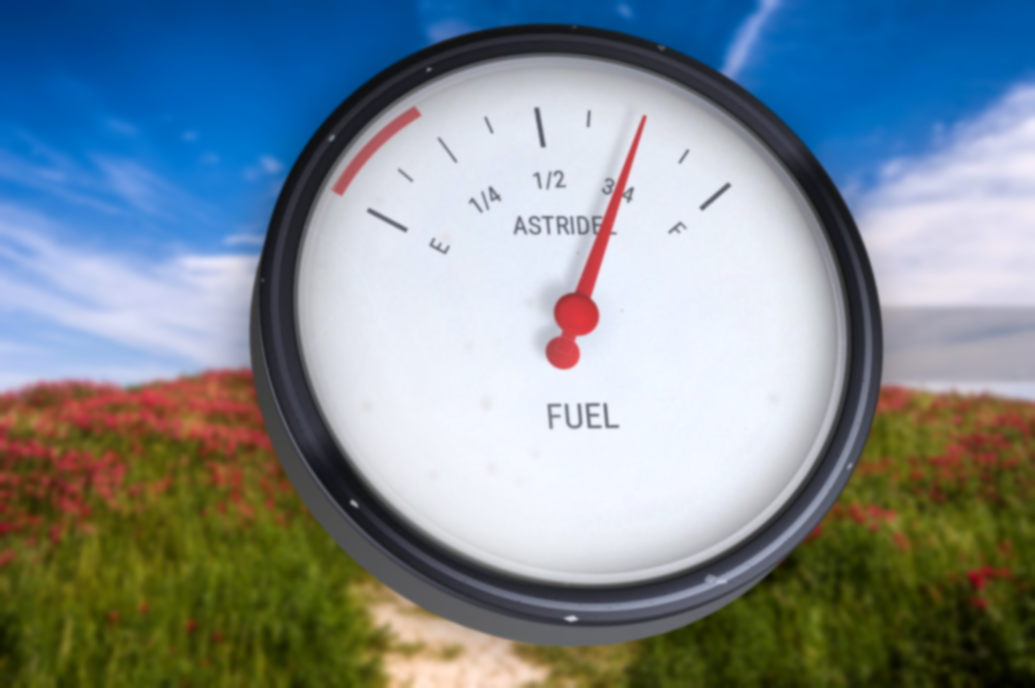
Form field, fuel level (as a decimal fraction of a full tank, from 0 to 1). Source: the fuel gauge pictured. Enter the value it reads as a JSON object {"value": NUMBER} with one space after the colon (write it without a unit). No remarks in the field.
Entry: {"value": 0.75}
